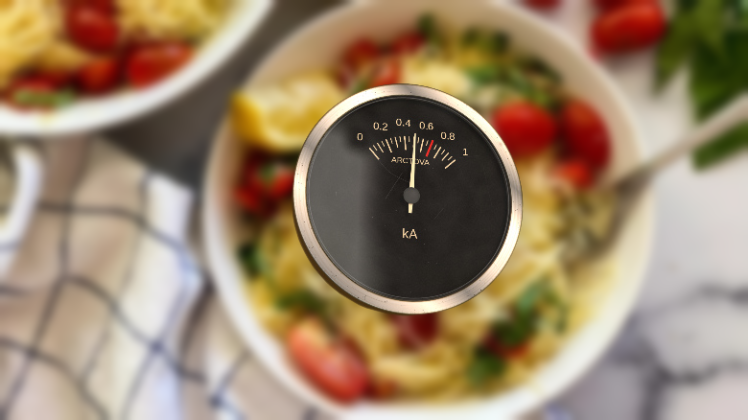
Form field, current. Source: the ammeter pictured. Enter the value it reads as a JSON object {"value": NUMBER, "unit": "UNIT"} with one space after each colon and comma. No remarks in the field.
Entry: {"value": 0.5, "unit": "kA"}
